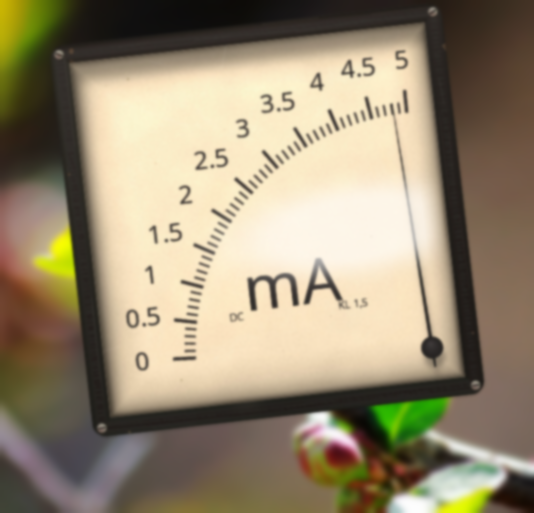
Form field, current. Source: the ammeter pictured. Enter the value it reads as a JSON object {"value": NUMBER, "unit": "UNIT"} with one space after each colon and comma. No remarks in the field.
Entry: {"value": 4.8, "unit": "mA"}
